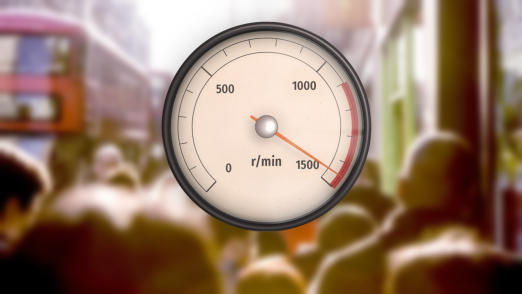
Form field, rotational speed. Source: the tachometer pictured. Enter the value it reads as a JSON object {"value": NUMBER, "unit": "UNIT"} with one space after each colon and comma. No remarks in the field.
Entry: {"value": 1450, "unit": "rpm"}
